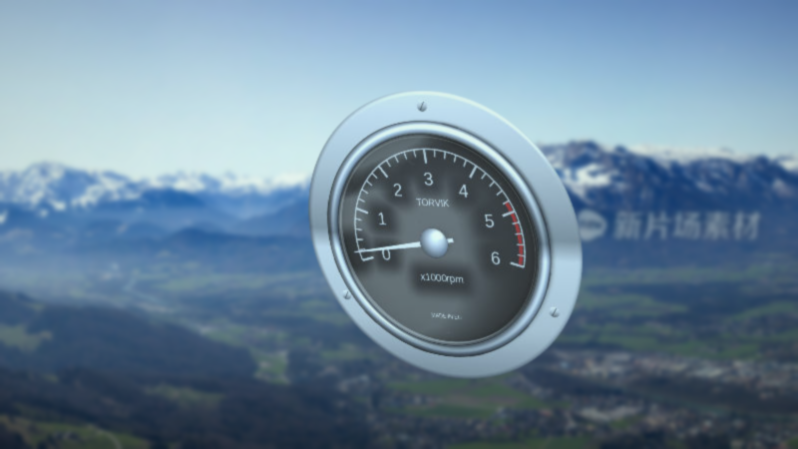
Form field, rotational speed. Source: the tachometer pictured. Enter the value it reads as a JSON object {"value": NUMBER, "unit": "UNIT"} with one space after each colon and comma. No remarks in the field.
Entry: {"value": 200, "unit": "rpm"}
